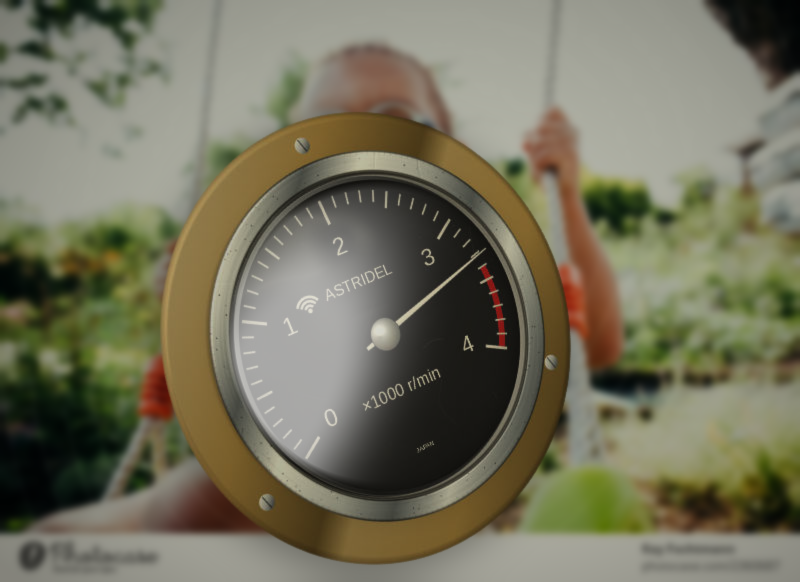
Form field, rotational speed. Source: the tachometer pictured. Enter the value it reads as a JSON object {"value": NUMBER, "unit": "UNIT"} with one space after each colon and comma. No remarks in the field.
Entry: {"value": 3300, "unit": "rpm"}
